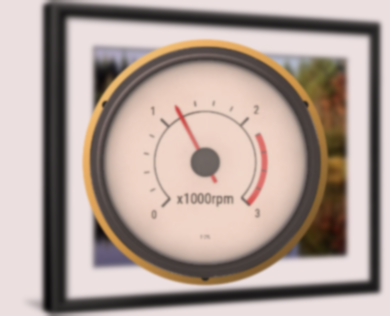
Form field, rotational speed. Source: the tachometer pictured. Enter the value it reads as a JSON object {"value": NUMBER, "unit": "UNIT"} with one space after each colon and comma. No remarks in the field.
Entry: {"value": 1200, "unit": "rpm"}
